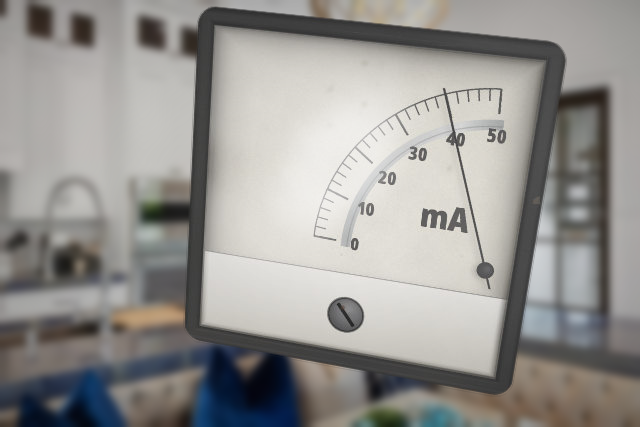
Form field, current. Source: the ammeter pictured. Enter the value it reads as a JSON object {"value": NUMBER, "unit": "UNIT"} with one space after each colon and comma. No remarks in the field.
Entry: {"value": 40, "unit": "mA"}
